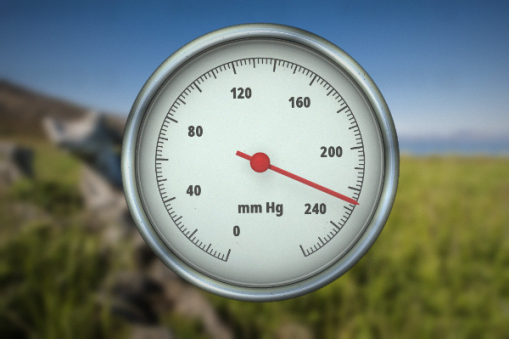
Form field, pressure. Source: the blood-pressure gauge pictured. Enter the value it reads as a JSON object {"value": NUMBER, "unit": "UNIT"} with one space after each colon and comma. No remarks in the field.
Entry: {"value": 226, "unit": "mmHg"}
